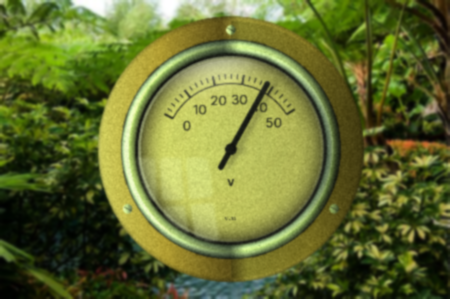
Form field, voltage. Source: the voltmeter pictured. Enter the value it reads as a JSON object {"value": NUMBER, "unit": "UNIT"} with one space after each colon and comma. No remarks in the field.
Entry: {"value": 38, "unit": "V"}
